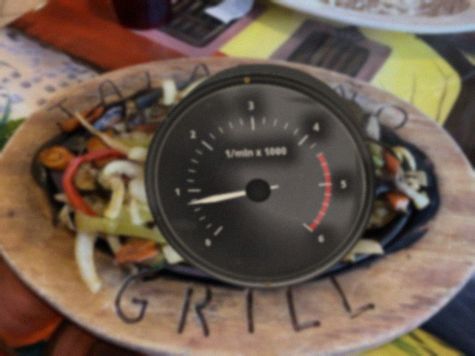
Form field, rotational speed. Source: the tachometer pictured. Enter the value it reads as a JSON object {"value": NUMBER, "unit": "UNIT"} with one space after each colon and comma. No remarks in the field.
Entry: {"value": 800, "unit": "rpm"}
